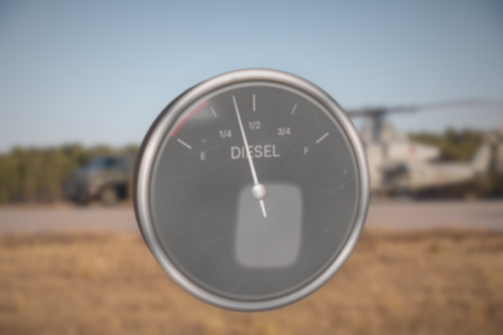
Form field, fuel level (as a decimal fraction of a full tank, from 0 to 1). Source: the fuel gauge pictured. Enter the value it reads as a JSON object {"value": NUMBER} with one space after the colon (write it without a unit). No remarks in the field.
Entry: {"value": 0.375}
